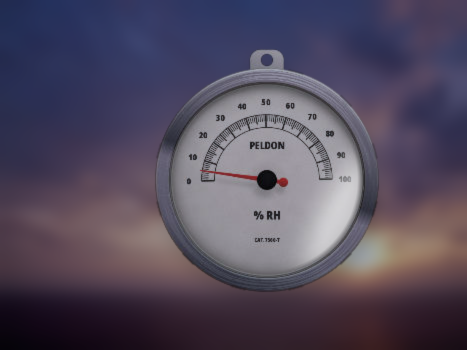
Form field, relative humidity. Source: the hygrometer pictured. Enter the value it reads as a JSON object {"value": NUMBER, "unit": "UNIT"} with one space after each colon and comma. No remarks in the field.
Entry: {"value": 5, "unit": "%"}
